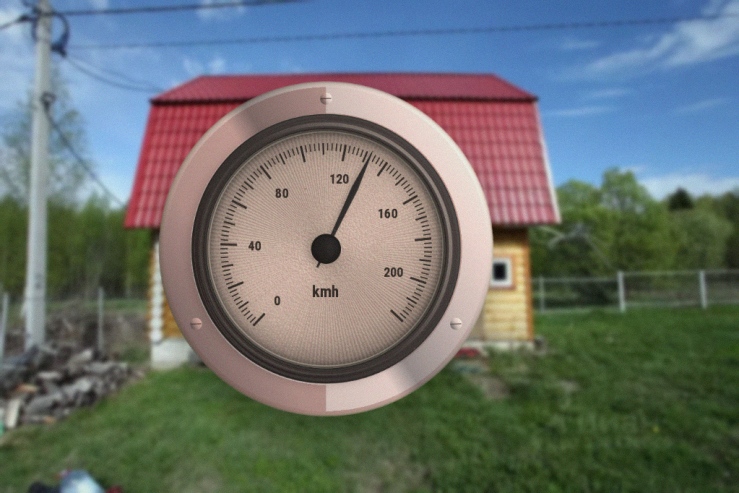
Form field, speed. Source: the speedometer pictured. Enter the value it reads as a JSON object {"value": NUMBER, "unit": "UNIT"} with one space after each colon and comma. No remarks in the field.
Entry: {"value": 132, "unit": "km/h"}
